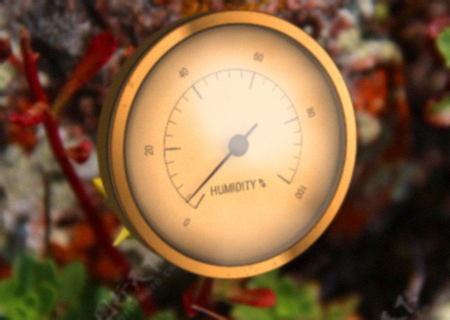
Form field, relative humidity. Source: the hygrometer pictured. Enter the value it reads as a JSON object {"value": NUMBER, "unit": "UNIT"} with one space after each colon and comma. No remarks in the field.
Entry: {"value": 4, "unit": "%"}
